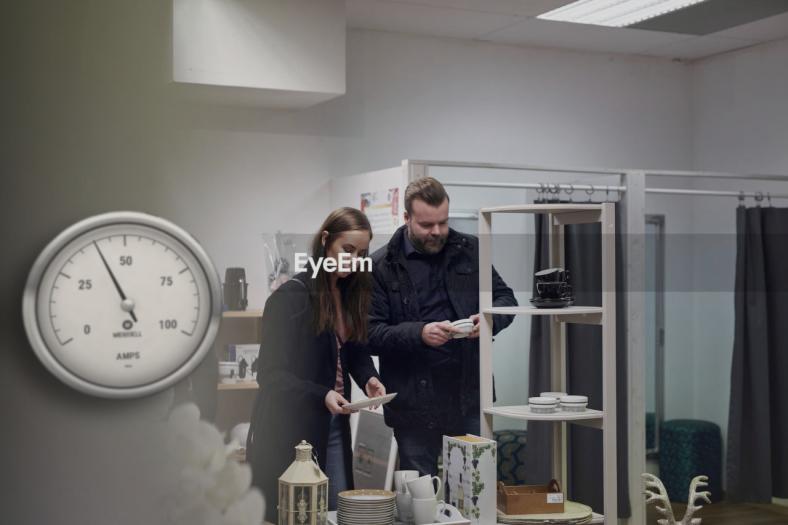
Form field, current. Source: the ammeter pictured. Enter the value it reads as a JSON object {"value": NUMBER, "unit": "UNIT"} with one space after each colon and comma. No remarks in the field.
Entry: {"value": 40, "unit": "A"}
